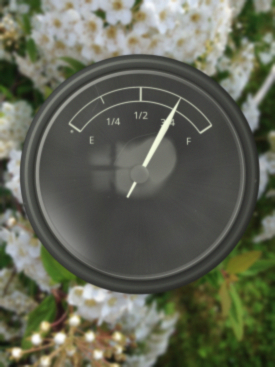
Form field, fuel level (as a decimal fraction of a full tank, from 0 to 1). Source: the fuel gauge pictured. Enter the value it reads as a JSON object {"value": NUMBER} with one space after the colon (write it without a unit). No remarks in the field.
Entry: {"value": 0.75}
